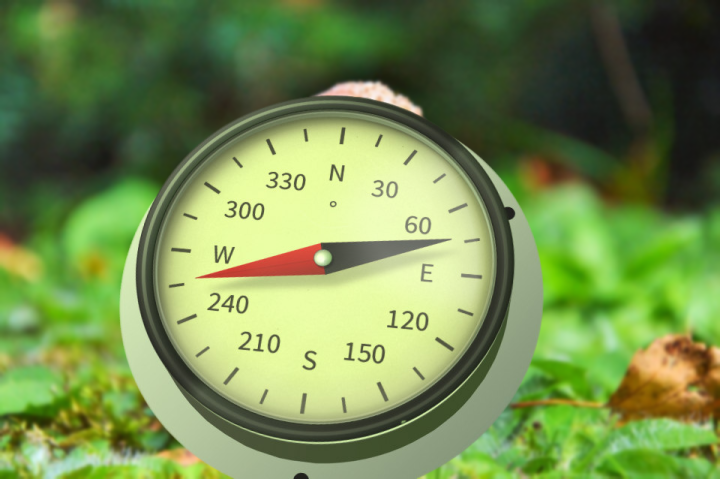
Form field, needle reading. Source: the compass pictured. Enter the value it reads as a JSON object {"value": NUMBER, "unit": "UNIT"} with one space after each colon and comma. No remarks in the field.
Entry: {"value": 255, "unit": "°"}
